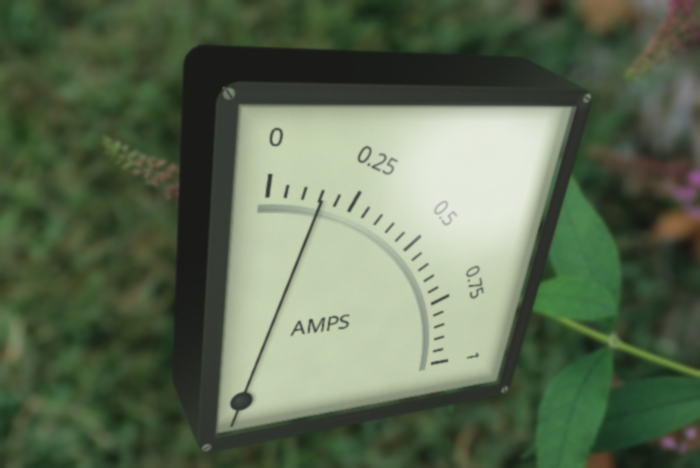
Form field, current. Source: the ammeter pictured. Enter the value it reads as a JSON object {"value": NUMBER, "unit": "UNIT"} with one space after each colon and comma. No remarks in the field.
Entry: {"value": 0.15, "unit": "A"}
